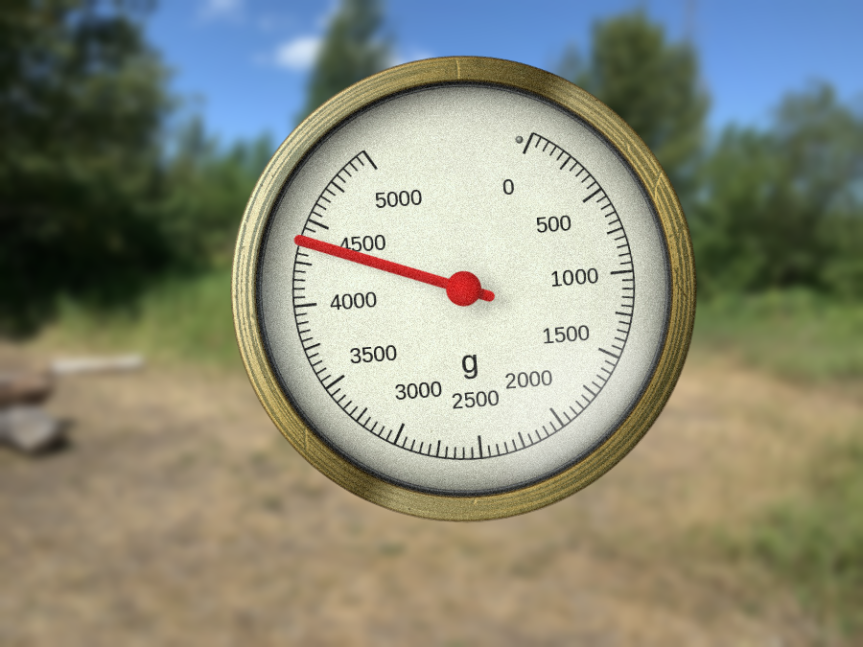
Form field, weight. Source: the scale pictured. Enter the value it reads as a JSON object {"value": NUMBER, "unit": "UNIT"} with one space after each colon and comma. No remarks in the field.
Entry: {"value": 4375, "unit": "g"}
